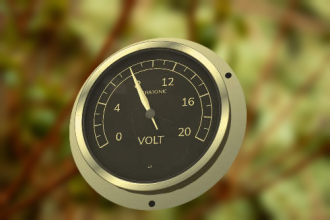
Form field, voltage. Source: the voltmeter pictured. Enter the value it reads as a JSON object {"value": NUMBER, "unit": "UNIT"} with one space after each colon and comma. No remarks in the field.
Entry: {"value": 8, "unit": "V"}
